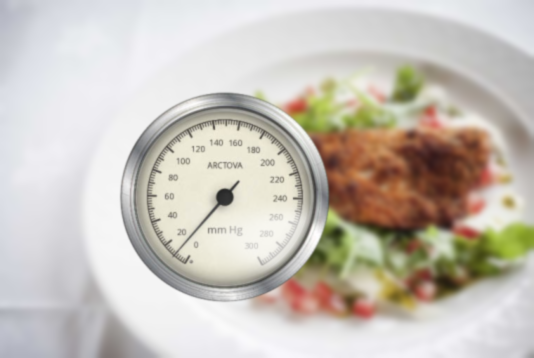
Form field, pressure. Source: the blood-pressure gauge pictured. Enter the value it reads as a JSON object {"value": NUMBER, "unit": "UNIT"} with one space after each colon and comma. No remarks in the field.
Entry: {"value": 10, "unit": "mmHg"}
